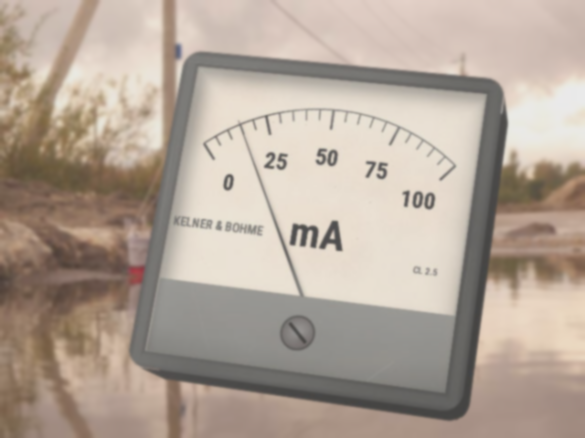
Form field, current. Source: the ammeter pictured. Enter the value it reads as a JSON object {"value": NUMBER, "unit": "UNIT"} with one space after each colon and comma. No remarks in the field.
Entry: {"value": 15, "unit": "mA"}
